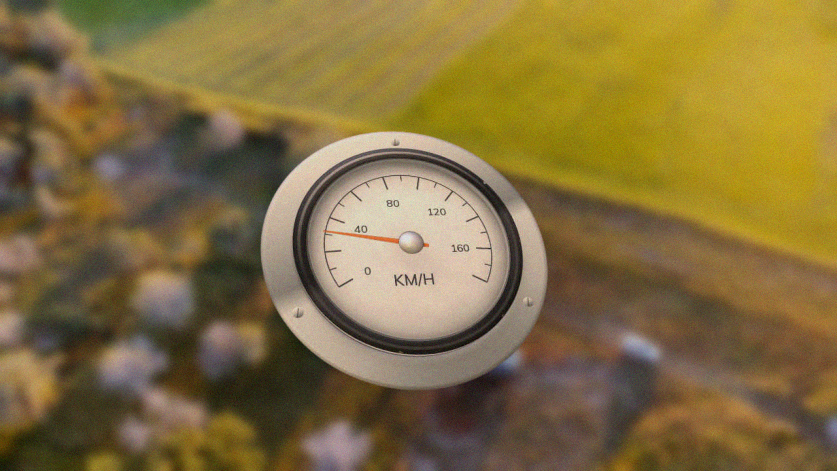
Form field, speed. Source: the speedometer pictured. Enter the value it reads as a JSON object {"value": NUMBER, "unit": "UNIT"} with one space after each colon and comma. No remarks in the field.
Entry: {"value": 30, "unit": "km/h"}
